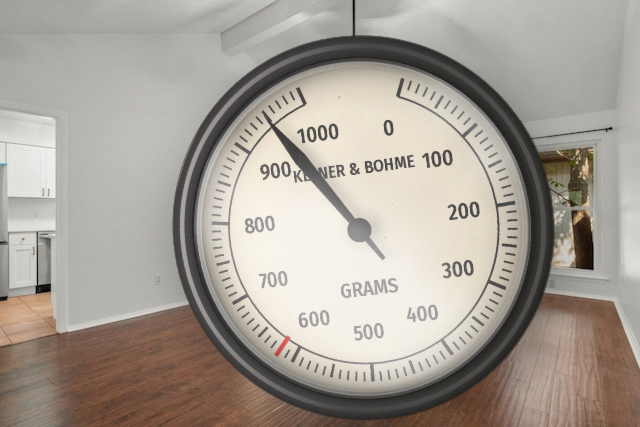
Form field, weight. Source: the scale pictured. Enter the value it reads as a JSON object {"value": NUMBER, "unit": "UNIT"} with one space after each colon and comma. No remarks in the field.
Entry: {"value": 950, "unit": "g"}
